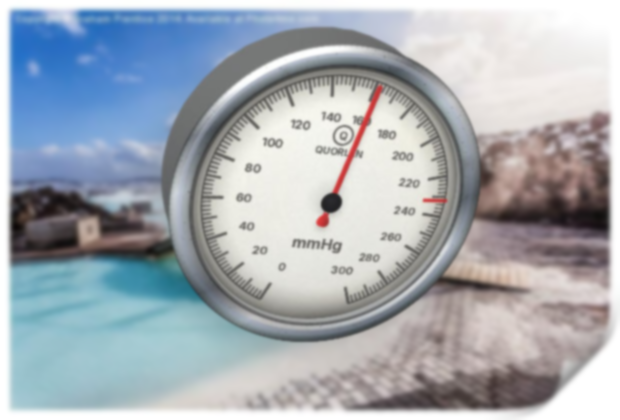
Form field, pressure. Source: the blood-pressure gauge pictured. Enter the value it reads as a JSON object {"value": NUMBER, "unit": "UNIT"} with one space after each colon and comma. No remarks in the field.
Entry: {"value": 160, "unit": "mmHg"}
